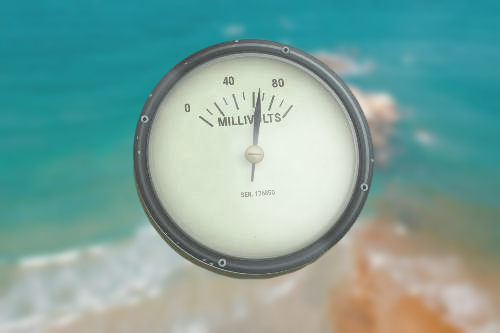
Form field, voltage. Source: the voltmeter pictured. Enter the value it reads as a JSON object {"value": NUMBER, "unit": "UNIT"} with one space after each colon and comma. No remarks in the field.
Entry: {"value": 65, "unit": "mV"}
